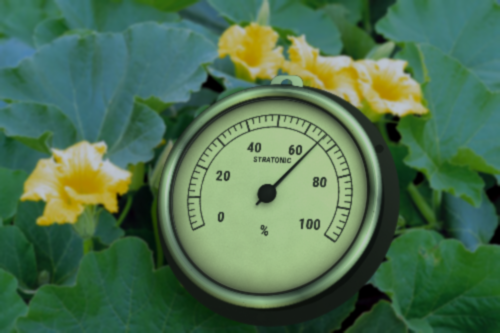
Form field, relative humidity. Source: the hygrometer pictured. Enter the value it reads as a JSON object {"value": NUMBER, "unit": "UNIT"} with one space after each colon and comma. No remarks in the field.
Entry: {"value": 66, "unit": "%"}
